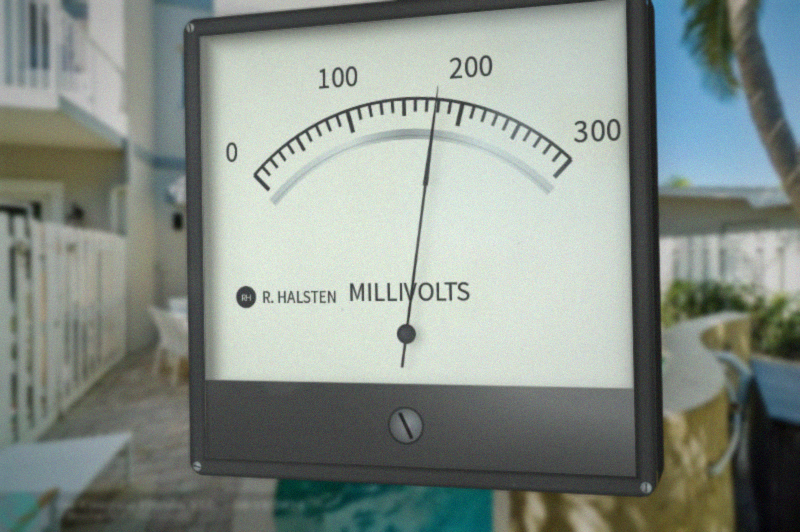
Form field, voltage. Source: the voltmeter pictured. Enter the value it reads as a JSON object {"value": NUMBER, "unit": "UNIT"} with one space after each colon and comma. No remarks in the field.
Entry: {"value": 180, "unit": "mV"}
